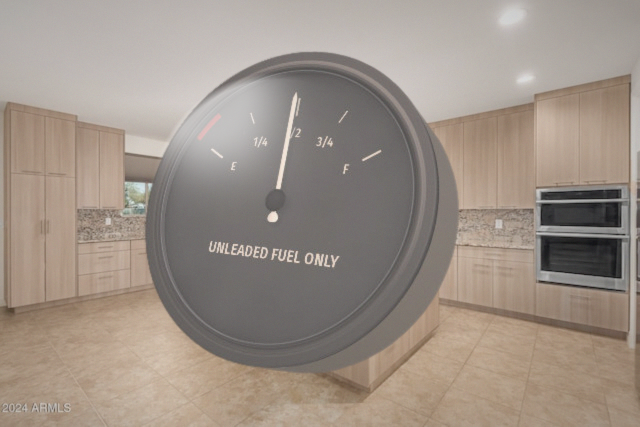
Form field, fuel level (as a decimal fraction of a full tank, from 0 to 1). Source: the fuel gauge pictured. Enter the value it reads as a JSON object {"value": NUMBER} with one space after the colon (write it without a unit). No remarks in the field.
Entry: {"value": 0.5}
